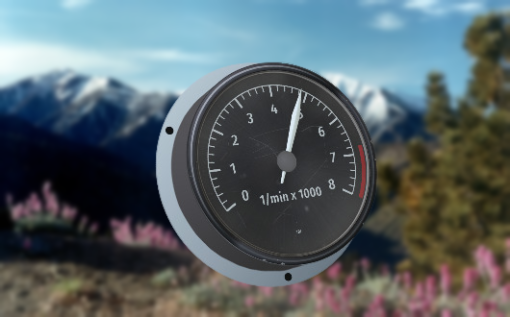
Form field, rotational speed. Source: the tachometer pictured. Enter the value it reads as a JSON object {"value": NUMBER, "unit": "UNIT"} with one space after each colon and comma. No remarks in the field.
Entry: {"value": 4800, "unit": "rpm"}
